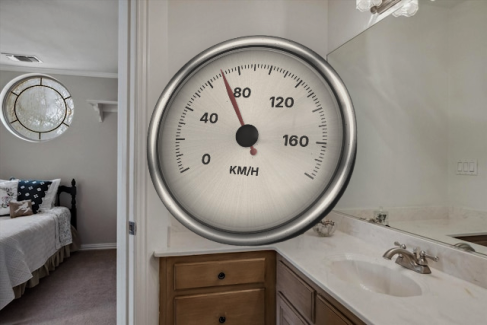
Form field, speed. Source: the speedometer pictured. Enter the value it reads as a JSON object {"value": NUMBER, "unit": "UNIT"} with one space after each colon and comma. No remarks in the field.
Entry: {"value": 70, "unit": "km/h"}
